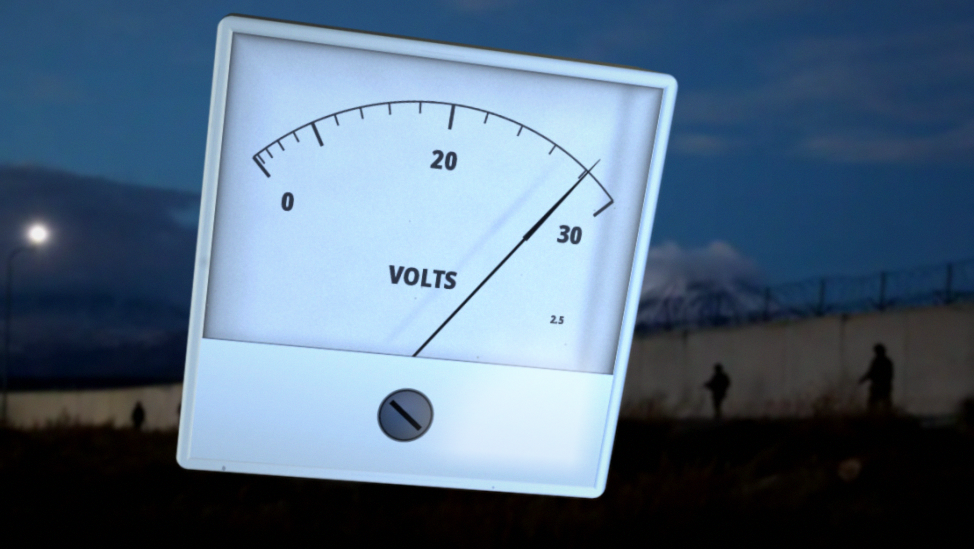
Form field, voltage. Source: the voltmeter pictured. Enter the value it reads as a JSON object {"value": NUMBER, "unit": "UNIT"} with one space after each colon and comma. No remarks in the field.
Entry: {"value": 28, "unit": "V"}
